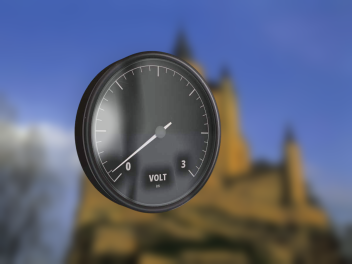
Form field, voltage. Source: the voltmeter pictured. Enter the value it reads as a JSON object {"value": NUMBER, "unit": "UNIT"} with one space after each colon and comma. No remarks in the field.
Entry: {"value": 0.1, "unit": "V"}
